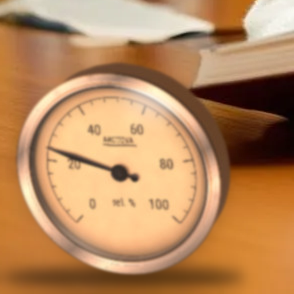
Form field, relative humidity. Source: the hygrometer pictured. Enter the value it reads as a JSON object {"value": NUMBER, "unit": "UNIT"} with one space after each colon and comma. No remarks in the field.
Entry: {"value": 24, "unit": "%"}
